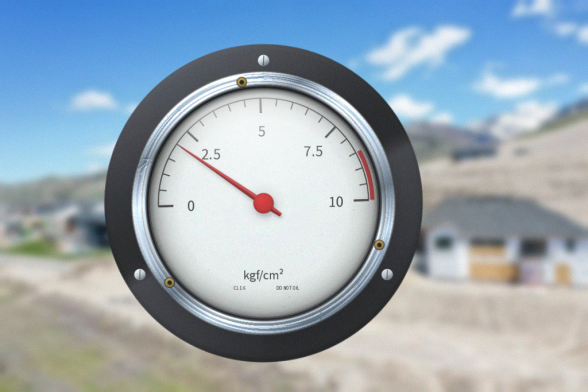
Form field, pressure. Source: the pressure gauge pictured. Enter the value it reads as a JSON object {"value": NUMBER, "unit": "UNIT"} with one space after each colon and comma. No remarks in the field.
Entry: {"value": 2, "unit": "kg/cm²"}
